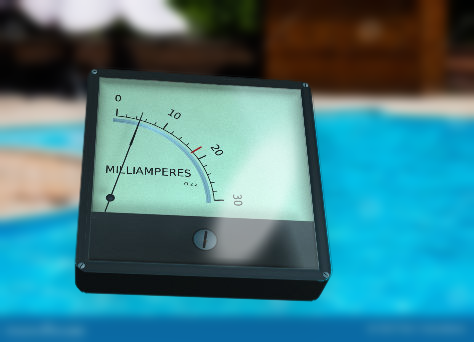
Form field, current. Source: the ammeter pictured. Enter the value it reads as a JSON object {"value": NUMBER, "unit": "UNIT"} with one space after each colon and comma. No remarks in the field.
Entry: {"value": 5, "unit": "mA"}
